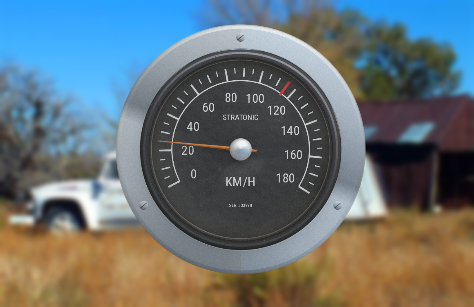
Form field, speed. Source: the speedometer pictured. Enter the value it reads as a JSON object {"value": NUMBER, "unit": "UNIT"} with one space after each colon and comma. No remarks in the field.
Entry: {"value": 25, "unit": "km/h"}
